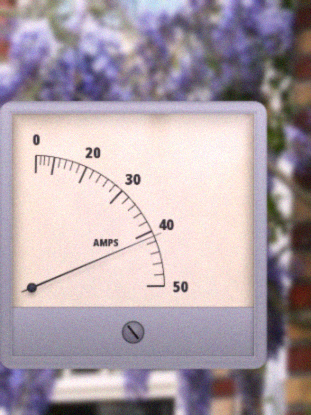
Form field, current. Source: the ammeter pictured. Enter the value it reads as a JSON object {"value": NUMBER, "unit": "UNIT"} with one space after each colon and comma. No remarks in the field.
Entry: {"value": 41, "unit": "A"}
